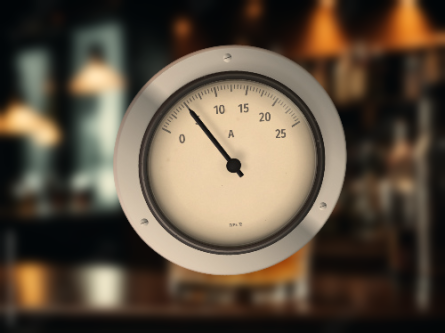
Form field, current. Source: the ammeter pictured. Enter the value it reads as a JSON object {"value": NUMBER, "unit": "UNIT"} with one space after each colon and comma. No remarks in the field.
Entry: {"value": 5, "unit": "A"}
